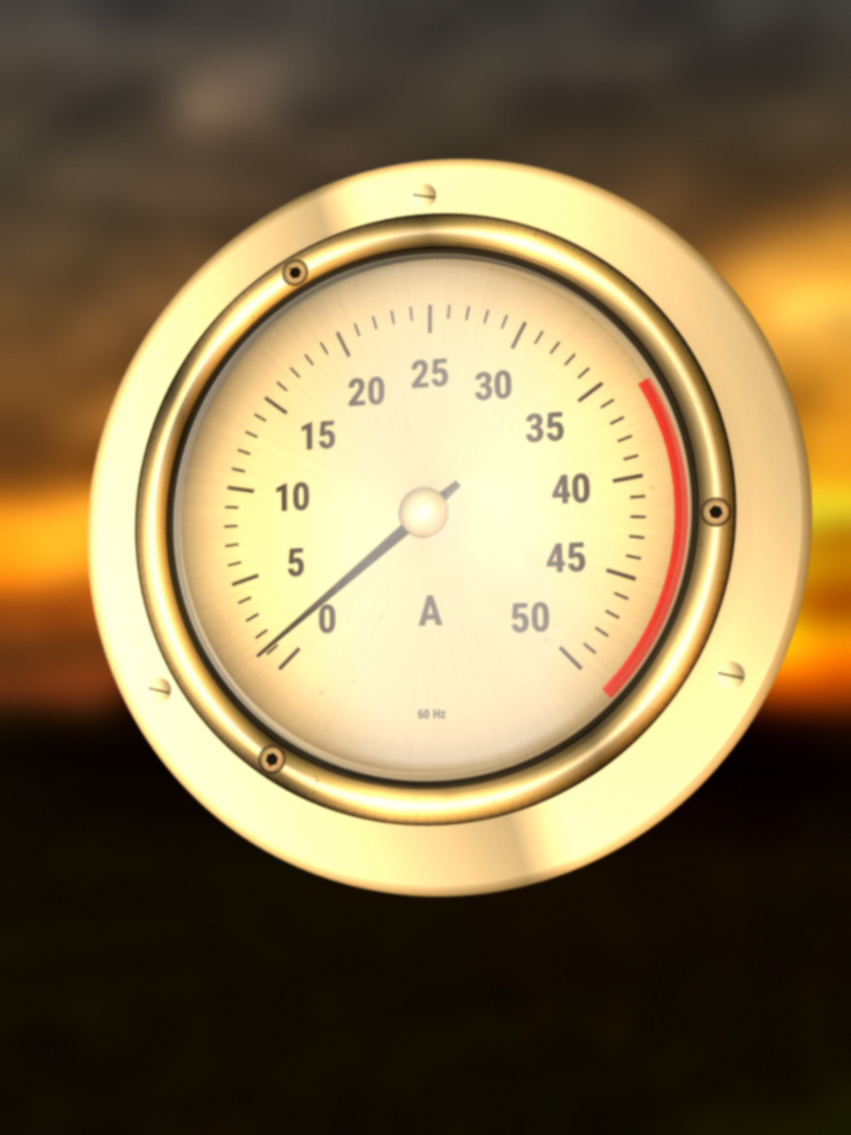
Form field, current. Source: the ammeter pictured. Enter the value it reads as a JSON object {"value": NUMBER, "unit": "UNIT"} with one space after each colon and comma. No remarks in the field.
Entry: {"value": 1, "unit": "A"}
